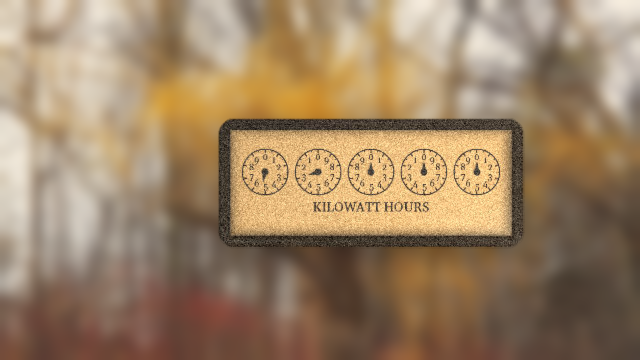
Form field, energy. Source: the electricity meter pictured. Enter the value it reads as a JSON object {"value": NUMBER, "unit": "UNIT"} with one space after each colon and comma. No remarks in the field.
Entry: {"value": 53000, "unit": "kWh"}
